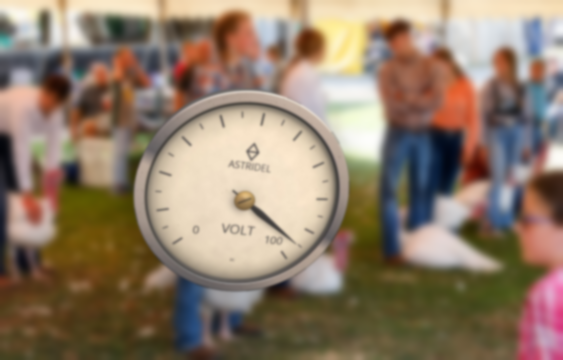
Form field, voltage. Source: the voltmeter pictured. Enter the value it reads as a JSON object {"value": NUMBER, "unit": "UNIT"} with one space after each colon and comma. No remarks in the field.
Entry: {"value": 95, "unit": "V"}
